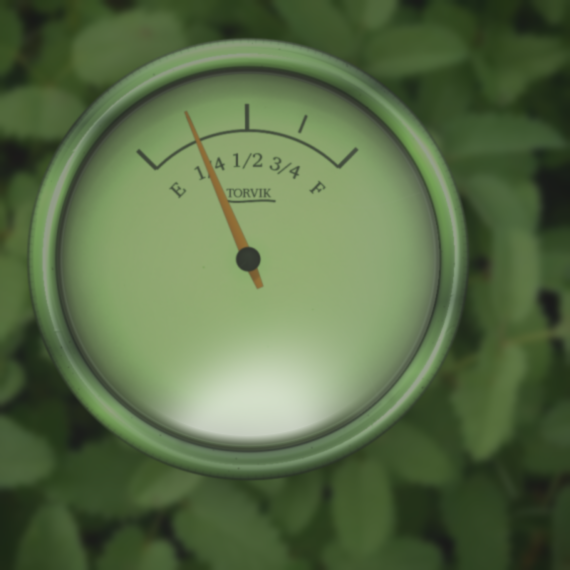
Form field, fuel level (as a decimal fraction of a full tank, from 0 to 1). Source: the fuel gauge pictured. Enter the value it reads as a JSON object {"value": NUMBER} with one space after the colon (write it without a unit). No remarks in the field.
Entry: {"value": 0.25}
